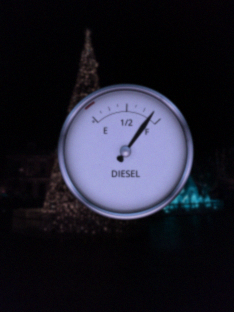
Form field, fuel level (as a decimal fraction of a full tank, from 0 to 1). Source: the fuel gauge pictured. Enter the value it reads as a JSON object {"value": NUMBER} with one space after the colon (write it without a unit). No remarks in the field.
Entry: {"value": 0.875}
